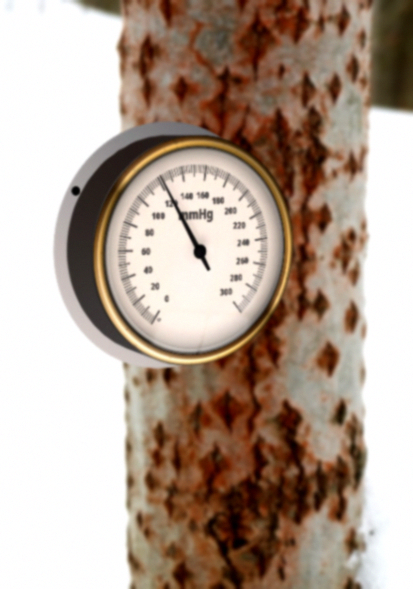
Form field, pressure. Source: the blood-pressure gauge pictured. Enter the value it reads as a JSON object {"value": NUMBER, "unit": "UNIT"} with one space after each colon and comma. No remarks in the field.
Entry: {"value": 120, "unit": "mmHg"}
